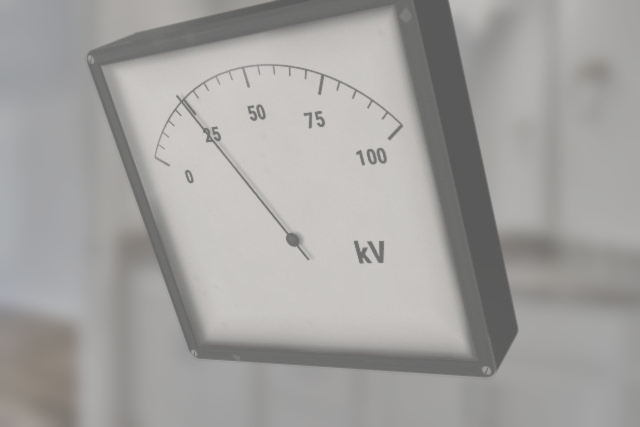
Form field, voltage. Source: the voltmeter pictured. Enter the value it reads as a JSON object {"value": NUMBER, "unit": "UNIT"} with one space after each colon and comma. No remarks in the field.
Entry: {"value": 25, "unit": "kV"}
